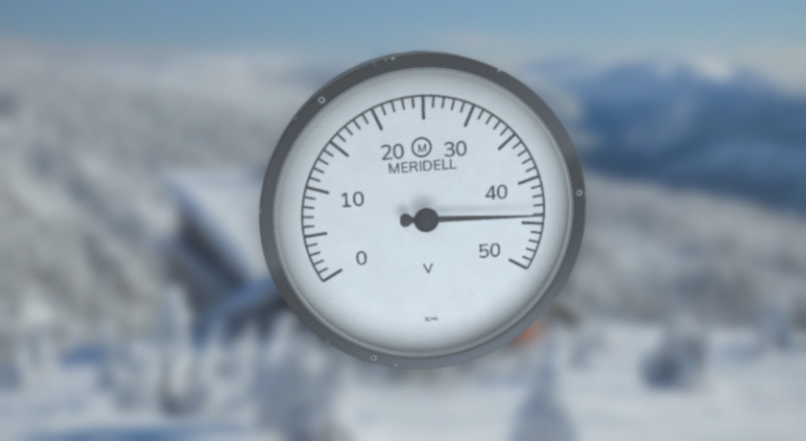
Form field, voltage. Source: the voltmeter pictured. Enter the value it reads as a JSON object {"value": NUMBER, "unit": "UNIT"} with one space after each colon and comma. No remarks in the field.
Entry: {"value": 44, "unit": "V"}
